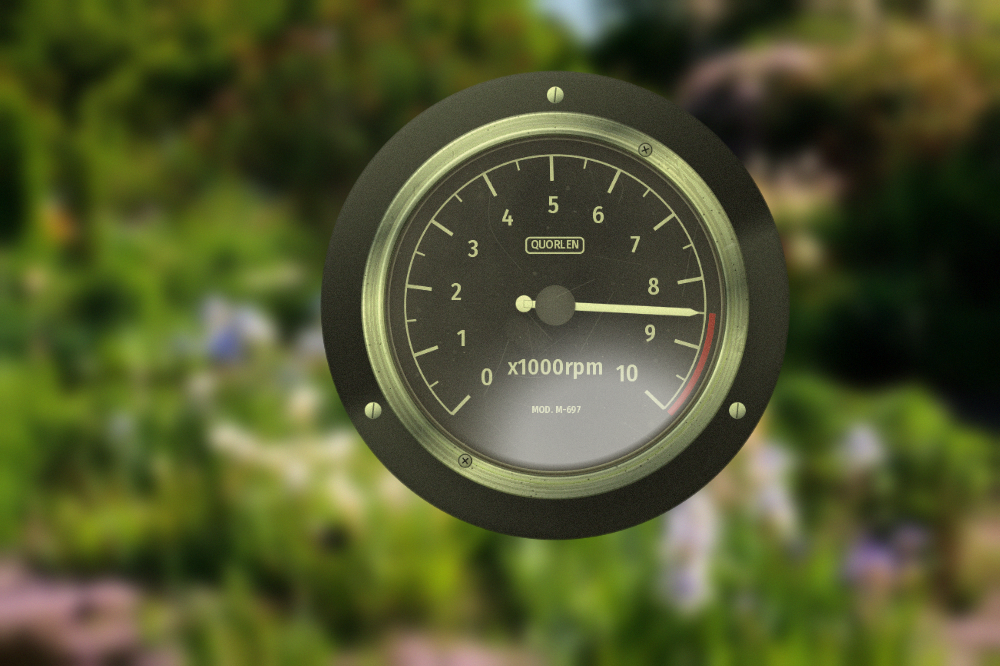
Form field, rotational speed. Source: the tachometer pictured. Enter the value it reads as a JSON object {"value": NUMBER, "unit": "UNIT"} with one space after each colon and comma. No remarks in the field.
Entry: {"value": 8500, "unit": "rpm"}
